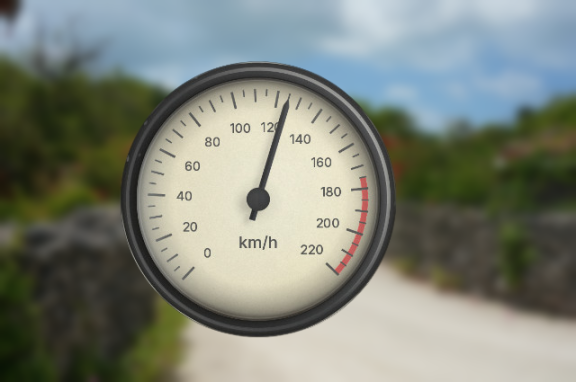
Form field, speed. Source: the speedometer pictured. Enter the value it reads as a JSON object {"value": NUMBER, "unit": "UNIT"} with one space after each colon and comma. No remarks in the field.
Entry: {"value": 125, "unit": "km/h"}
